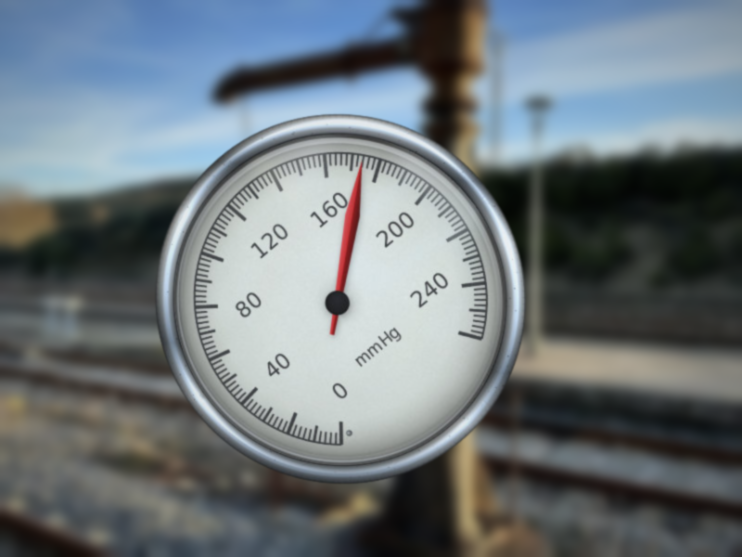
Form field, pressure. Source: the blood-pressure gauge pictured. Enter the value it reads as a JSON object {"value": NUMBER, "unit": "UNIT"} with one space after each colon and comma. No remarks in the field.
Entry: {"value": 174, "unit": "mmHg"}
